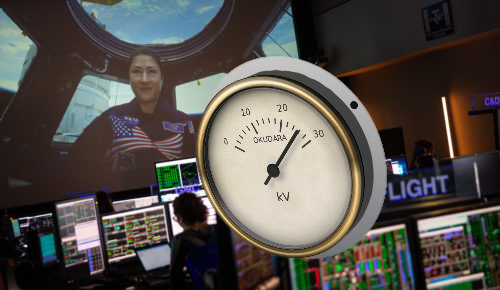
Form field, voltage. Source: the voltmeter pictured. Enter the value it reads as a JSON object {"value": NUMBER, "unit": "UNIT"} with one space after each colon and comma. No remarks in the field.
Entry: {"value": 26, "unit": "kV"}
